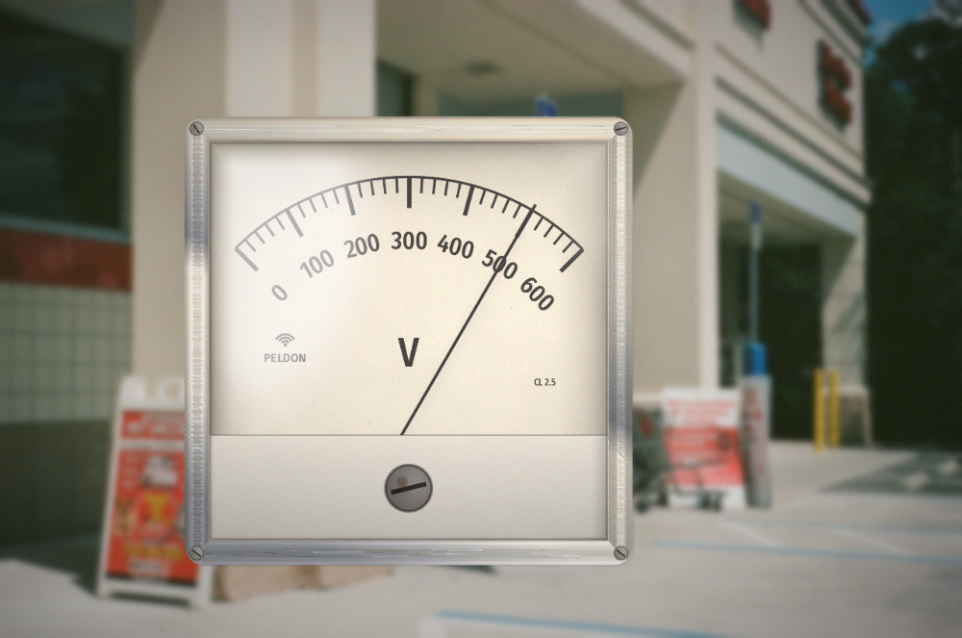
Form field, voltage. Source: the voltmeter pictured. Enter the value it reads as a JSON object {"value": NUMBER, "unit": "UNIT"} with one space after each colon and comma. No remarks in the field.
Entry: {"value": 500, "unit": "V"}
